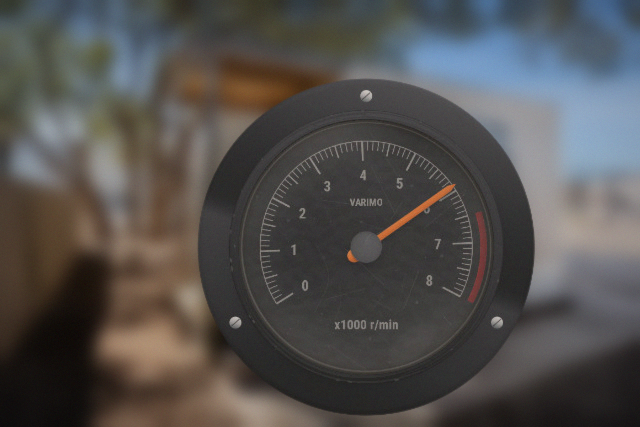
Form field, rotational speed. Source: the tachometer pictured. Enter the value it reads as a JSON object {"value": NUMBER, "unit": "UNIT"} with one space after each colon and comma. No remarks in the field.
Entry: {"value": 5900, "unit": "rpm"}
